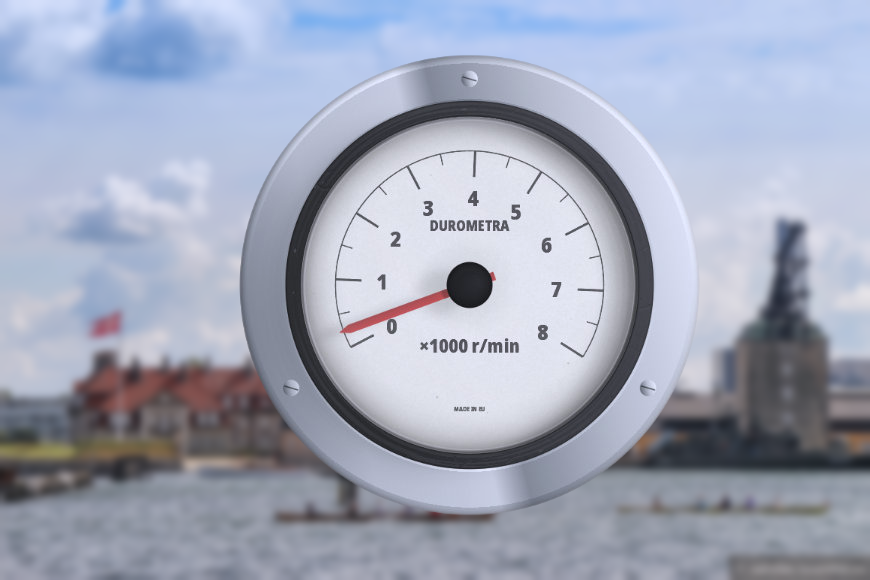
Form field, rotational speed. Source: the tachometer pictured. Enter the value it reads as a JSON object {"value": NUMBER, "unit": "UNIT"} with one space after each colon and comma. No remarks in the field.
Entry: {"value": 250, "unit": "rpm"}
